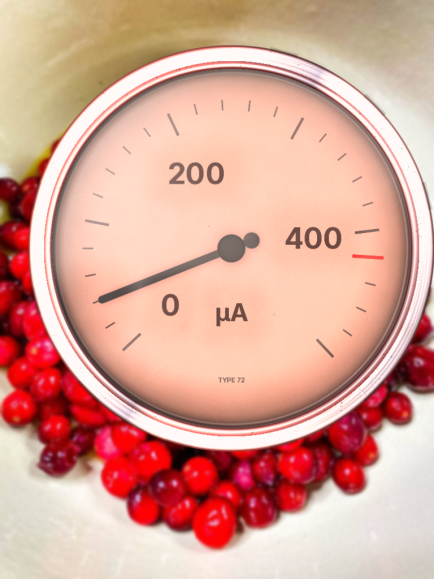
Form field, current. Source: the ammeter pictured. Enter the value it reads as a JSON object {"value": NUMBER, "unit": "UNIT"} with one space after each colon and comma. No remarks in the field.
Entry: {"value": 40, "unit": "µA"}
